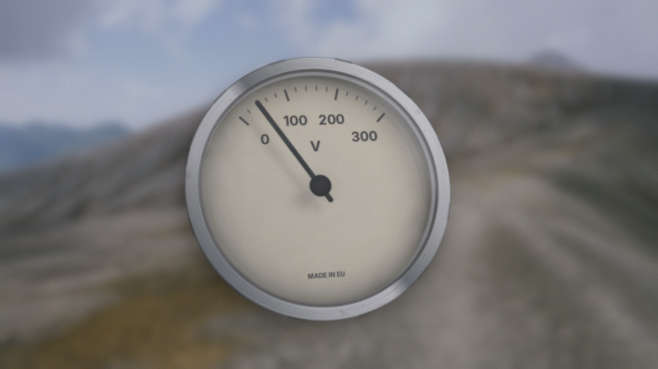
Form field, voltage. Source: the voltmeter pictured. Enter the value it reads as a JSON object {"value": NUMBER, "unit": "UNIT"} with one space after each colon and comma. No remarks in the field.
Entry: {"value": 40, "unit": "V"}
